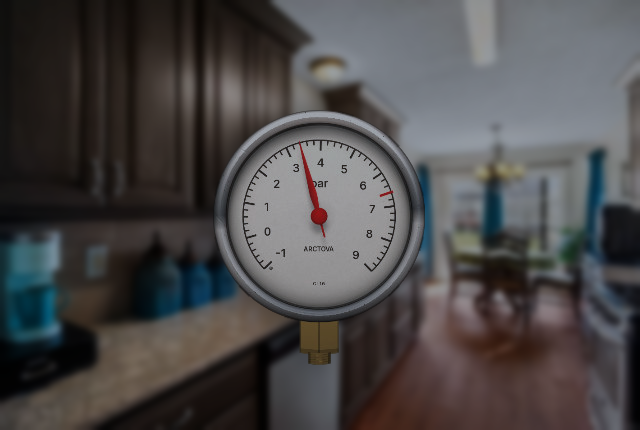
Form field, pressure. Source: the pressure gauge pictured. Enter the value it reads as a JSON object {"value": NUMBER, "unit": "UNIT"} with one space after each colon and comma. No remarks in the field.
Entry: {"value": 3.4, "unit": "bar"}
